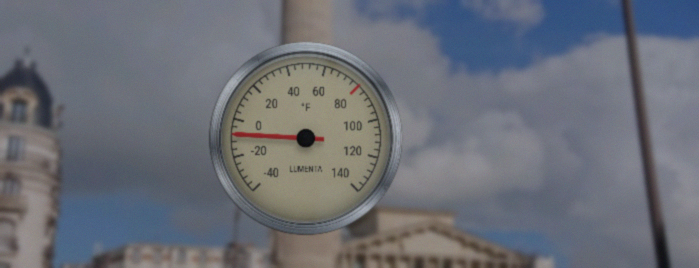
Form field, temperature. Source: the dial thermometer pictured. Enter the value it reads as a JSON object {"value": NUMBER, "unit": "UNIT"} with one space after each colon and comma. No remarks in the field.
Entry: {"value": -8, "unit": "°F"}
